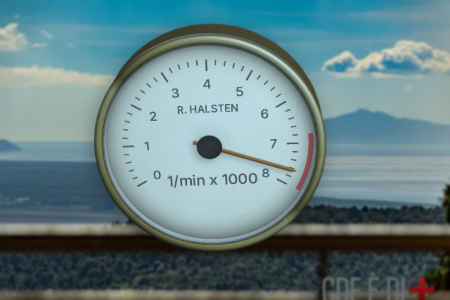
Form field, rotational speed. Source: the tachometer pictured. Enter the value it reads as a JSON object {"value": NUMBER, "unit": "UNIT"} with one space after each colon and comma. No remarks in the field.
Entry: {"value": 7600, "unit": "rpm"}
